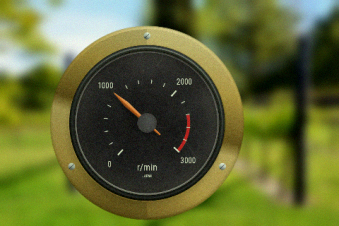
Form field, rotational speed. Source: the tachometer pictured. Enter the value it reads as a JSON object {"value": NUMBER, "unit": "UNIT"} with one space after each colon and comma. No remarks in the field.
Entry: {"value": 1000, "unit": "rpm"}
